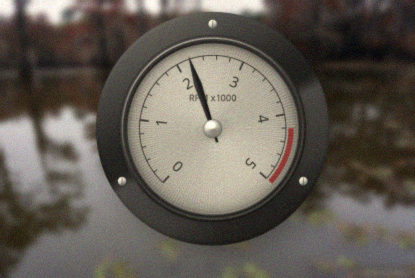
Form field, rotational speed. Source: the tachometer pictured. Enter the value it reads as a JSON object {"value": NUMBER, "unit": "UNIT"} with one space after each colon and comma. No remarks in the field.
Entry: {"value": 2200, "unit": "rpm"}
